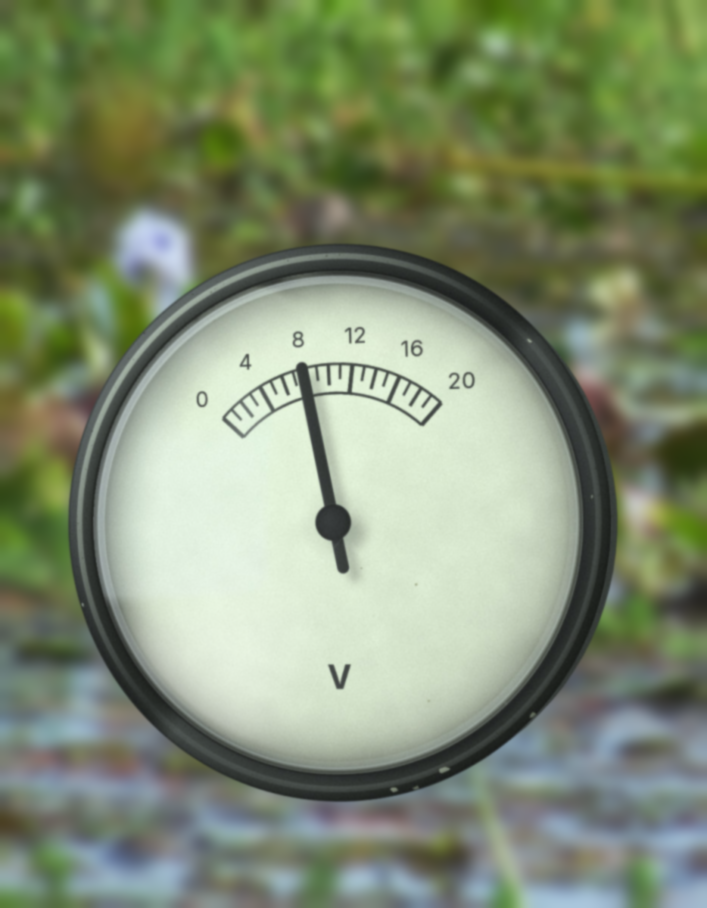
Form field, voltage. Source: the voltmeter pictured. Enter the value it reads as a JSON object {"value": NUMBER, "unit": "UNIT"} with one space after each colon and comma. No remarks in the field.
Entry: {"value": 8, "unit": "V"}
